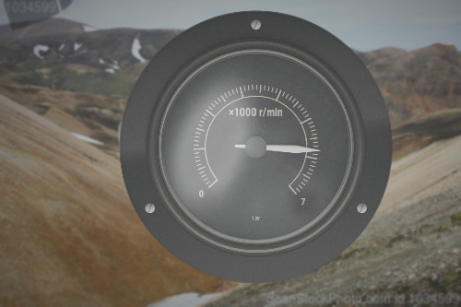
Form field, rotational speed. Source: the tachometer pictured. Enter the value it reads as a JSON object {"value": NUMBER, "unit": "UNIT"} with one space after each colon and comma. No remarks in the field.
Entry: {"value": 5800, "unit": "rpm"}
